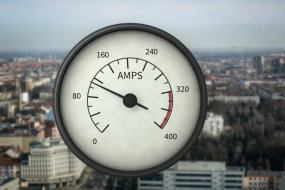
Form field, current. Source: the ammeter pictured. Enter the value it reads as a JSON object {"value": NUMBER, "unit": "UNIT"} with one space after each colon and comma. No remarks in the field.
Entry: {"value": 110, "unit": "A"}
